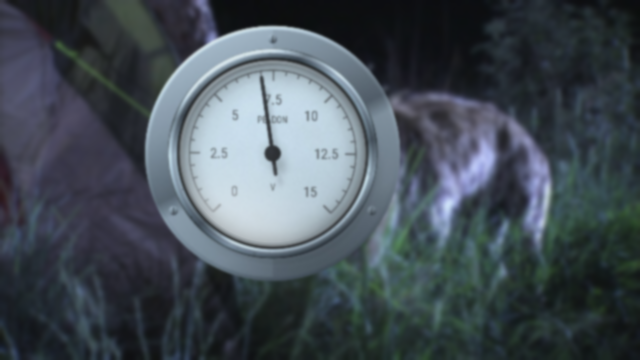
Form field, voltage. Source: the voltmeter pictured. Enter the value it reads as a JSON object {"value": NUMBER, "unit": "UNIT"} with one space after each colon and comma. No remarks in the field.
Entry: {"value": 7, "unit": "V"}
